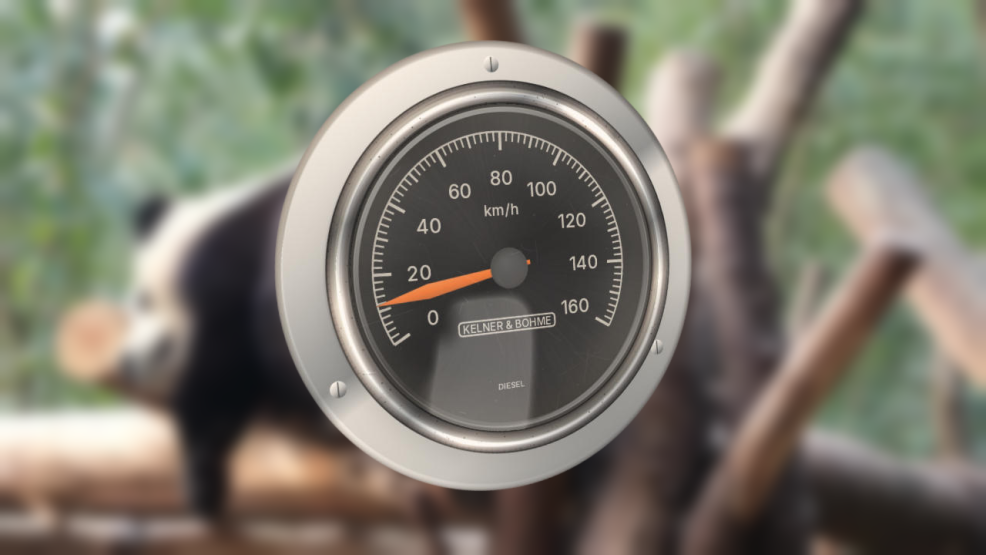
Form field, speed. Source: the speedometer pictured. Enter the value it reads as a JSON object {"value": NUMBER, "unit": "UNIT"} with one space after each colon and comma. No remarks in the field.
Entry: {"value": 12, "unit": "km/h"}
